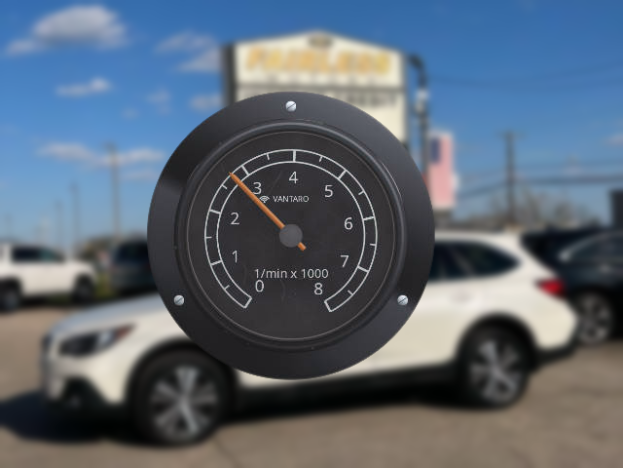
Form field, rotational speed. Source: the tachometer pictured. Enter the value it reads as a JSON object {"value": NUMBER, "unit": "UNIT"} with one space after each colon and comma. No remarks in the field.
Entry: {"value": 2750, "unit": "rpm"}
